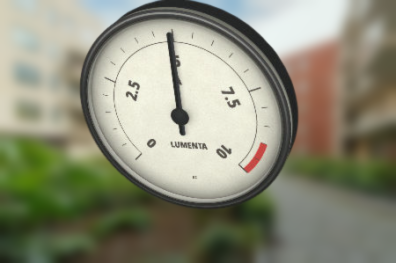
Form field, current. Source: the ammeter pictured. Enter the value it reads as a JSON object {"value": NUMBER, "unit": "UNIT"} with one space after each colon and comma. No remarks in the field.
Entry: {"value": 5, "unit": "A"}
